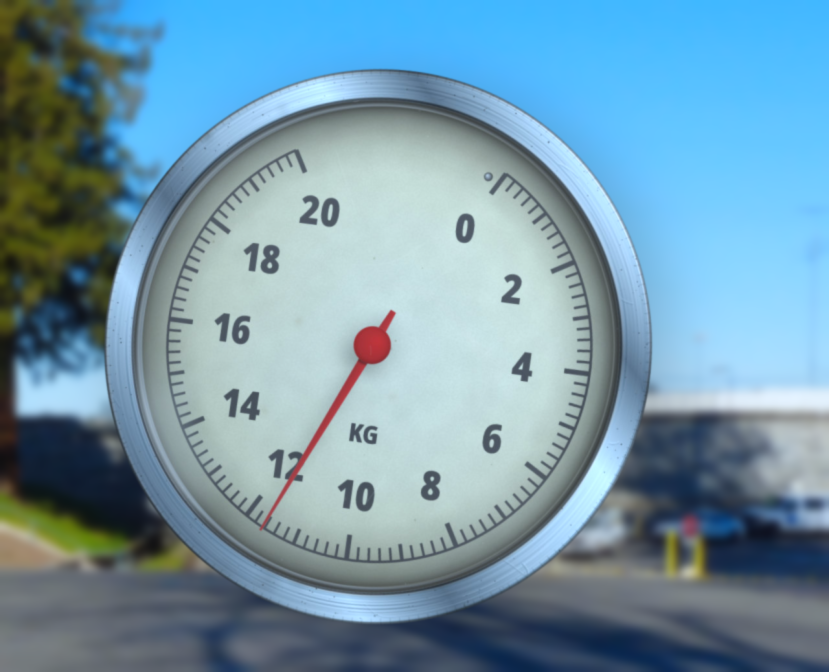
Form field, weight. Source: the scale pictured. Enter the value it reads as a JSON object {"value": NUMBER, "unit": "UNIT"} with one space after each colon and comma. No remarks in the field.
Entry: {"value": 11.6, "unit": "kg"}
